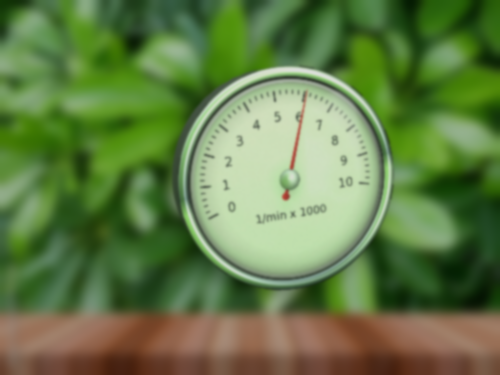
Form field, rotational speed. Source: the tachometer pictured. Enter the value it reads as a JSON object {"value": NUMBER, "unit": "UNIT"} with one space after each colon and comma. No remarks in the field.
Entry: {"value": 6000, "unit": "rpm"}
